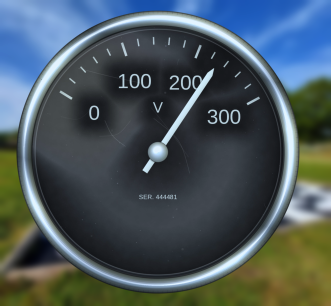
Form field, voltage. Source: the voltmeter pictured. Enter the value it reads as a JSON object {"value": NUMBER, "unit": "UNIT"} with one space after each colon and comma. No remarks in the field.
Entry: {"value": 230, "unit": "V"}
